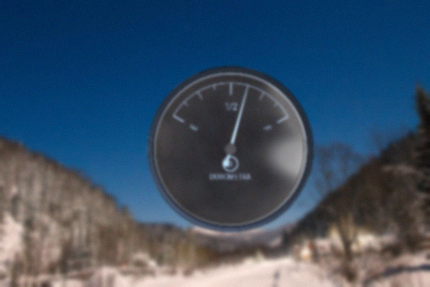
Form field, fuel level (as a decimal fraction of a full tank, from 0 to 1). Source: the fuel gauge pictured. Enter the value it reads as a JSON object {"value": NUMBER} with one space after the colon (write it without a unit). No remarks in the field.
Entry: {"value": 0.625}
